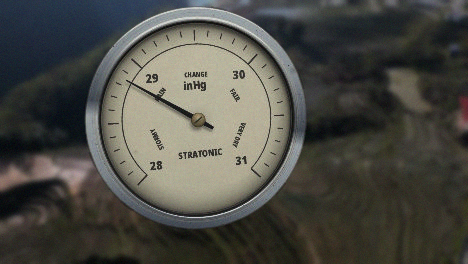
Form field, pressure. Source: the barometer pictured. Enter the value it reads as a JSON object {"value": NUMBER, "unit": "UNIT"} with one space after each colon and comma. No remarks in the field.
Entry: {"value": 28.85, "unit": "inHg"}
